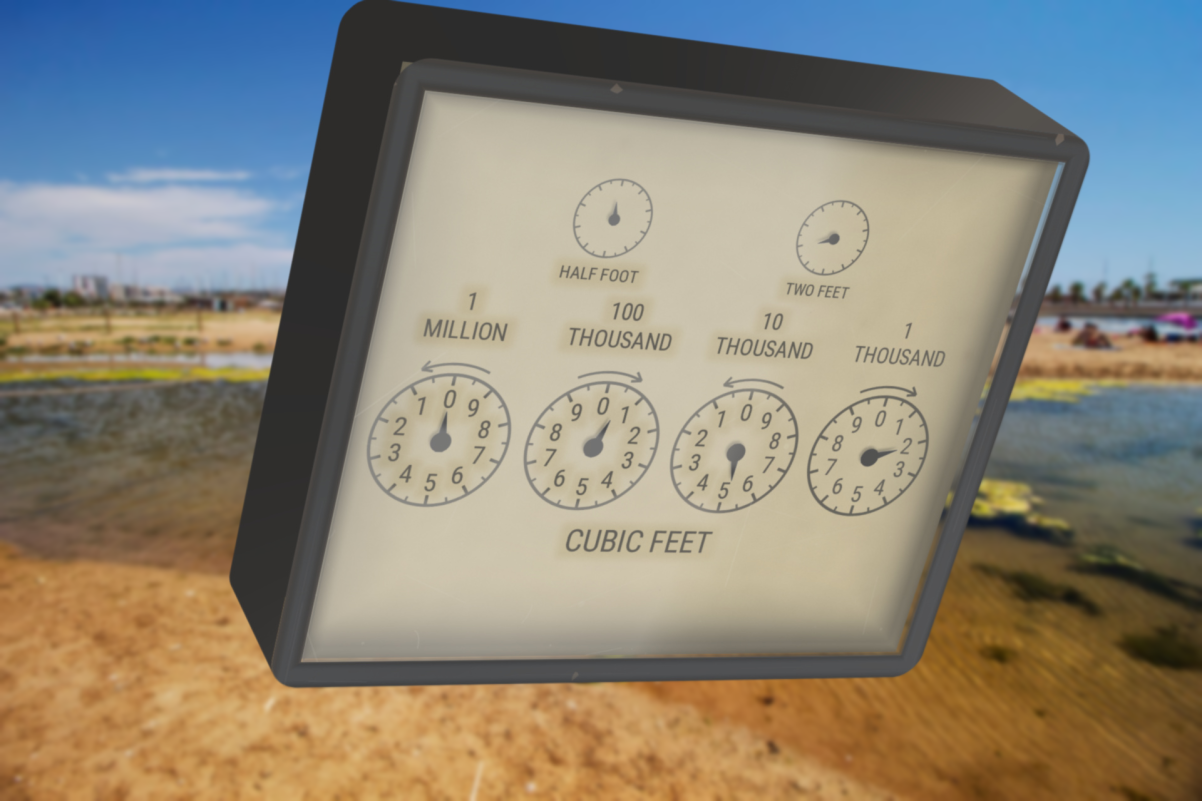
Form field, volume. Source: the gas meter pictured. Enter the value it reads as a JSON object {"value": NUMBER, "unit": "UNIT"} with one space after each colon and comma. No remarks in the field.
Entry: {"value": 5200, "unit": "ft³"}
